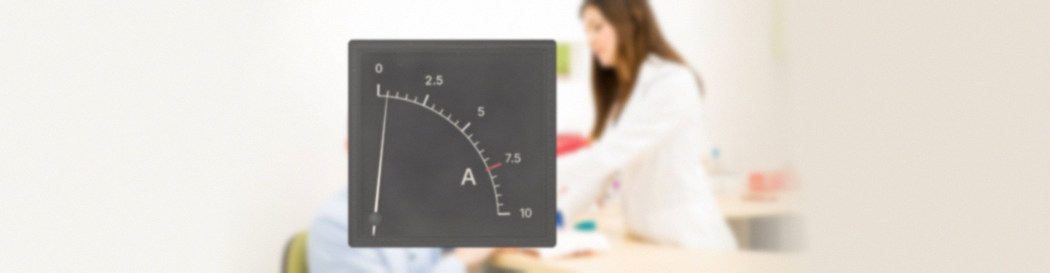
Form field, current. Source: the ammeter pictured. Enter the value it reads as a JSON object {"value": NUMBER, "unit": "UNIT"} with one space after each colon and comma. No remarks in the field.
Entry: {"value": 0.5, "unit": "A"}
